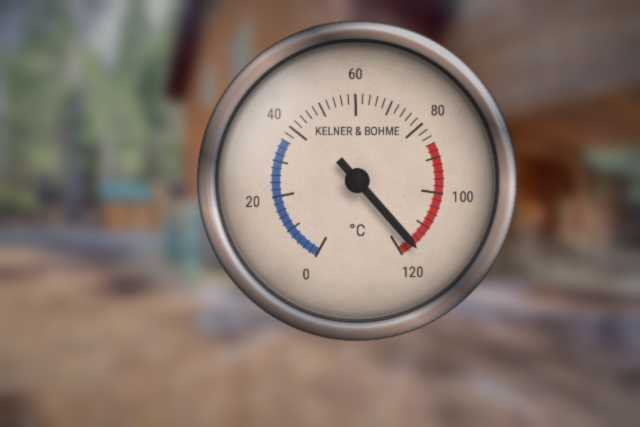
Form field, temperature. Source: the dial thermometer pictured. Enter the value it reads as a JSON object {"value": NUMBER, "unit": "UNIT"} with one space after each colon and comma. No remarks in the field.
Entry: {"value": 116, "unit": "°C"}
